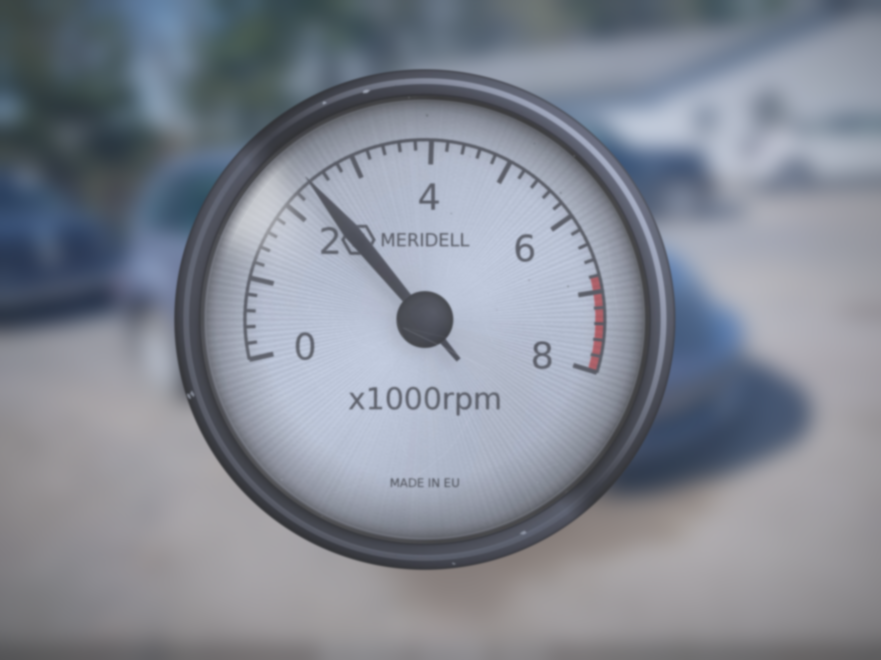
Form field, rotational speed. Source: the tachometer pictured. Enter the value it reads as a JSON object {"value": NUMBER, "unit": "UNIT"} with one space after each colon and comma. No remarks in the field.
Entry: {"value": 2400, "unit": "rpm"}
